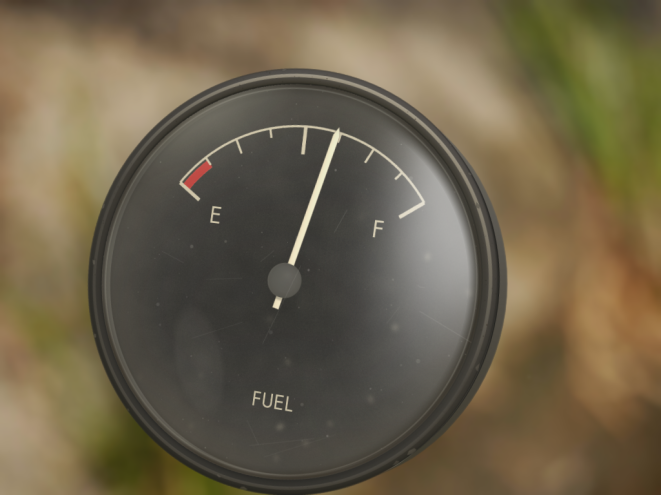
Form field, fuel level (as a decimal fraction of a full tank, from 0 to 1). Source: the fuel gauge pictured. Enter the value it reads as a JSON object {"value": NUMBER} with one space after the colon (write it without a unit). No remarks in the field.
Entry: {"value": 0.625}
